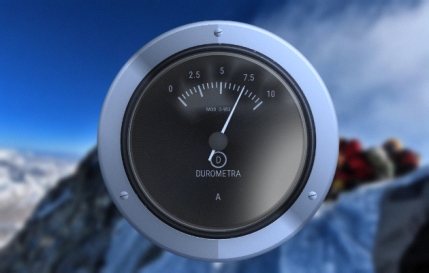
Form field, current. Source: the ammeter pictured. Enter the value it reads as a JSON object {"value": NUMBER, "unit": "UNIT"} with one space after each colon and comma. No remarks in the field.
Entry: {"value": 7.5, "unit": "A"}
